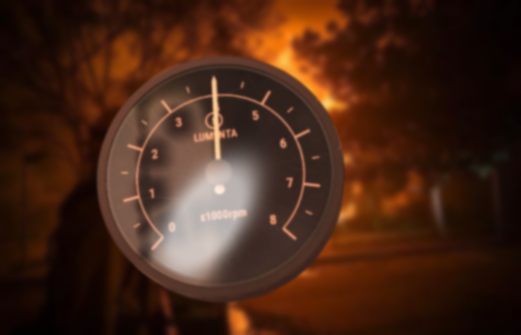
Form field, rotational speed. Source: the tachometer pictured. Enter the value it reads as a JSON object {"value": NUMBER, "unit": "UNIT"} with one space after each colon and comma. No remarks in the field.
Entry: {"value": 4000, "unit": "rpm"}
